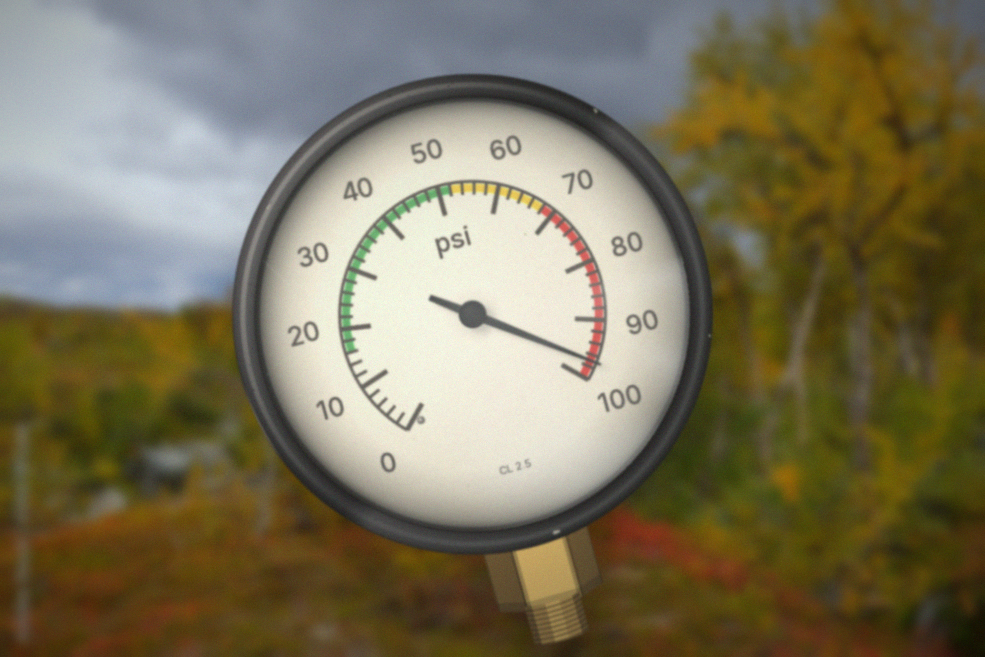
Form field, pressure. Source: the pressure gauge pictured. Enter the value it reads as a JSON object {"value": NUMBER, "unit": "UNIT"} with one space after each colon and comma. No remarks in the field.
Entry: {"value": 97, "unit": "psi"}
